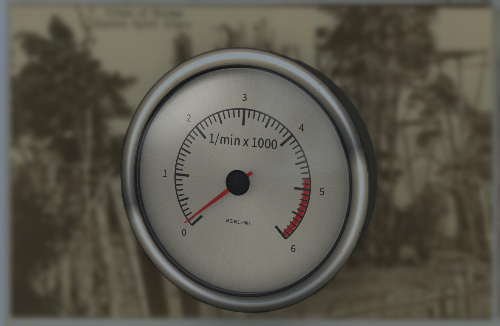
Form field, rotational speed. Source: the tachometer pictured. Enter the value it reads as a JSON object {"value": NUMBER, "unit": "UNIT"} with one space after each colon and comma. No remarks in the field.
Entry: {"value": 100, "unit": "rpm"}
